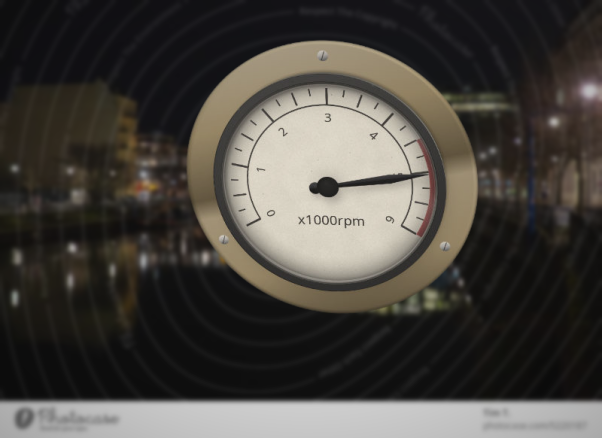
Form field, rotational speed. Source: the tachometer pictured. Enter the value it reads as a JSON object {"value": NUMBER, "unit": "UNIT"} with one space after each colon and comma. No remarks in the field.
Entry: {"value": 5000, "unit": "rpm"}
